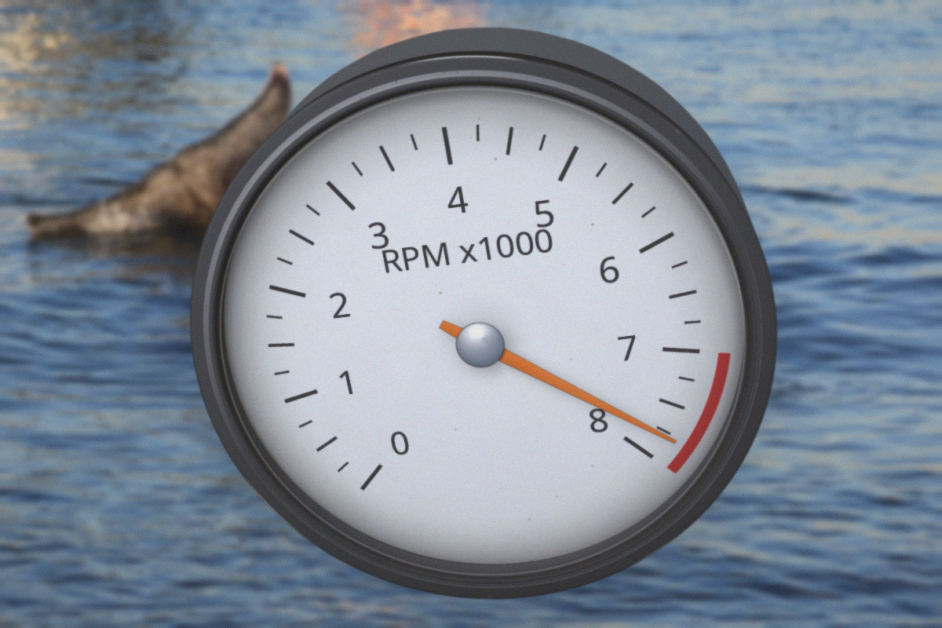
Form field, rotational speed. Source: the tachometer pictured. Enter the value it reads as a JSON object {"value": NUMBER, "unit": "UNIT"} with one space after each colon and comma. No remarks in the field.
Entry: {"value": 7750, "unit": "rpm"}
